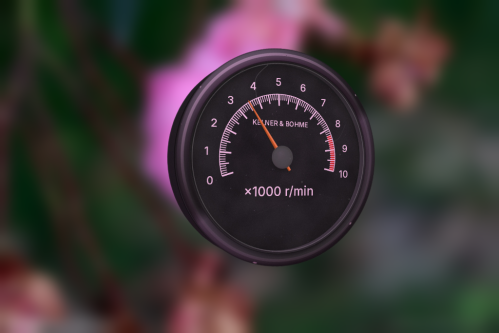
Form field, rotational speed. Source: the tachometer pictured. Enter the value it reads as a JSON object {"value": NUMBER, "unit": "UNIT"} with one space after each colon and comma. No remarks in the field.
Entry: {"value": 3500, "unit": "rpm"}
